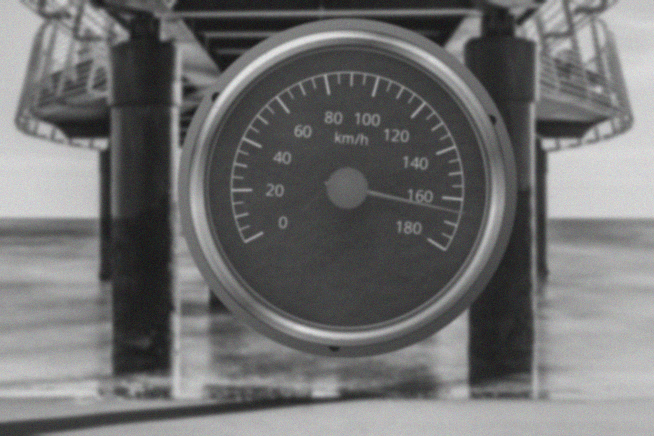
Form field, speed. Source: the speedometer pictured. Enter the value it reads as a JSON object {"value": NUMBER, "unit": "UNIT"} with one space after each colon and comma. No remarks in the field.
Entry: {"value": 165, "unit": "km/h"}
